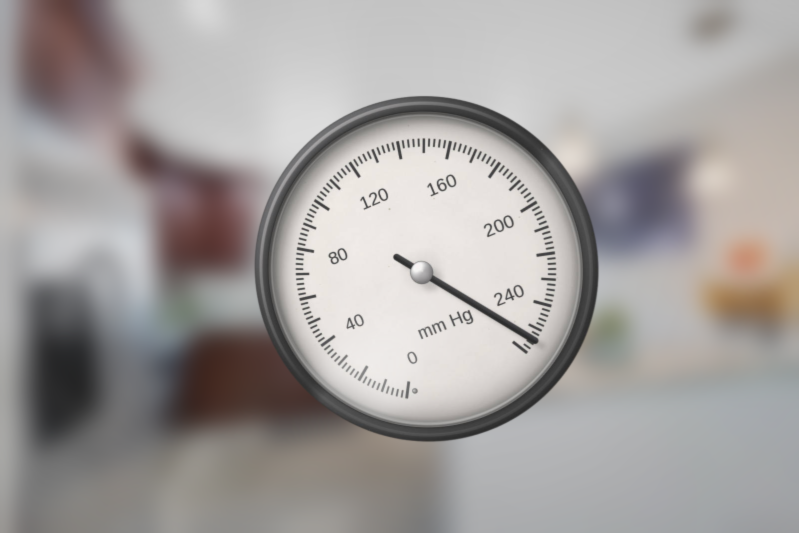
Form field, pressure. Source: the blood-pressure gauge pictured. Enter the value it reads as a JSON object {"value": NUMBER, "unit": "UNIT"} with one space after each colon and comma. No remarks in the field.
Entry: {"value": 254, "unit": "mmHg"}
